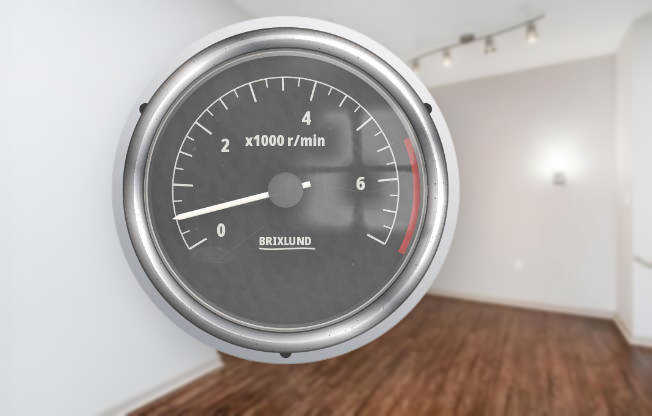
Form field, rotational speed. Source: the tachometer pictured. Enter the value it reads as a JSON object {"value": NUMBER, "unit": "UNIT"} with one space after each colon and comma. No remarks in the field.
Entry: {"value": 500, "unit": "rpm"}
